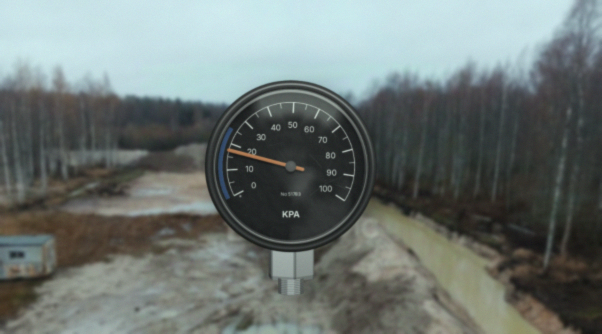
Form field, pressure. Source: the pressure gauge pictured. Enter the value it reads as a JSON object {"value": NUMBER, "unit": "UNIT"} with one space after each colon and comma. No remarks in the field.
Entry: {"value": 17.5, "unit": "kPa"}
